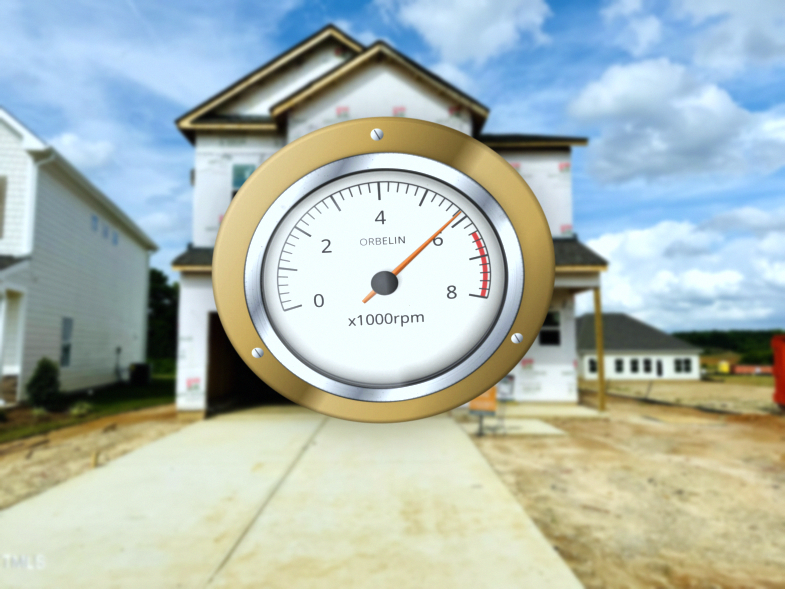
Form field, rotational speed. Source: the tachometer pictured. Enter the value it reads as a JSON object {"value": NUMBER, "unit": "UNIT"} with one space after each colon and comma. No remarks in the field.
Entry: {"value": 5800, "unit": "rpm"}
